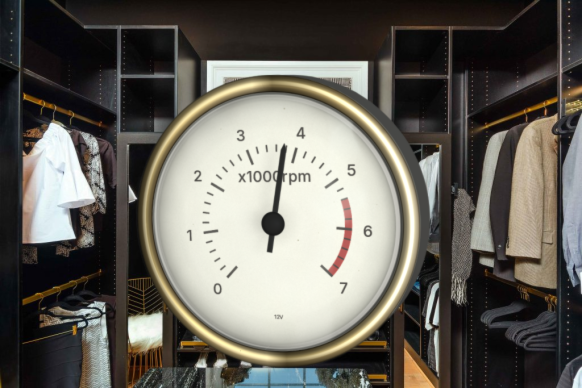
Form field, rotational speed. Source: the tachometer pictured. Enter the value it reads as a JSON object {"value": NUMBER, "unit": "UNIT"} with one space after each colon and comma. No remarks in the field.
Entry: {"value": 3800, "unit": "rpm"}
